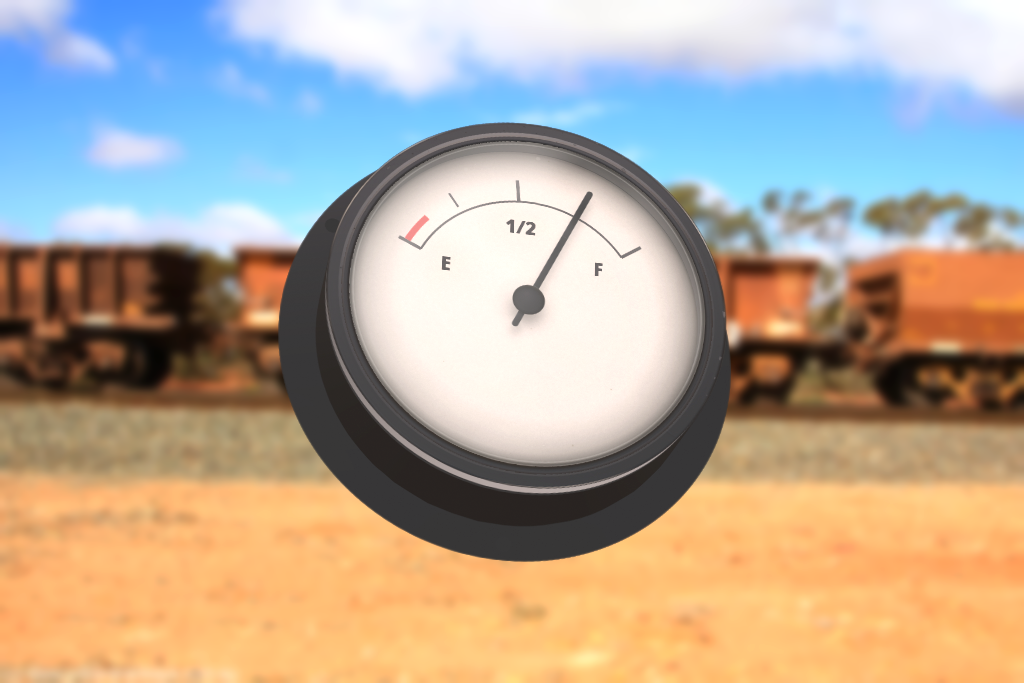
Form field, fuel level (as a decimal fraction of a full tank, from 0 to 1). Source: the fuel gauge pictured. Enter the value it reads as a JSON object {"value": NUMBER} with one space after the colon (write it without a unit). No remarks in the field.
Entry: {"value": 0.75}
